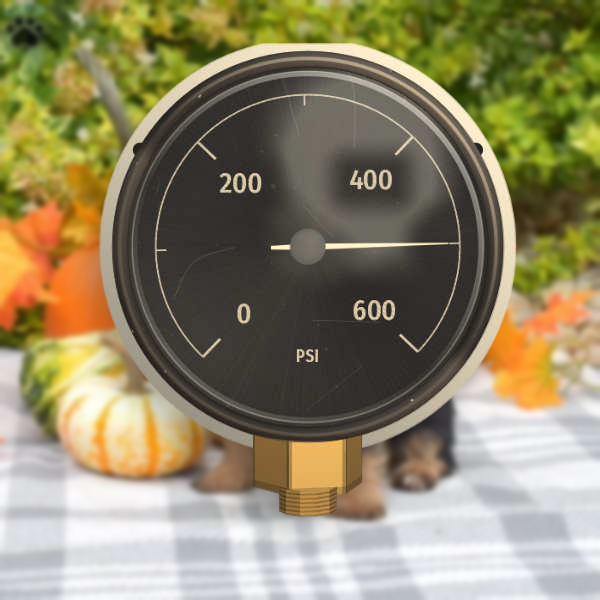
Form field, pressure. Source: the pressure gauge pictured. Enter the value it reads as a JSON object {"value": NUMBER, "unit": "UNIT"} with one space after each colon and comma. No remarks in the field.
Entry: {"value": 500, "unit": "psi"}
